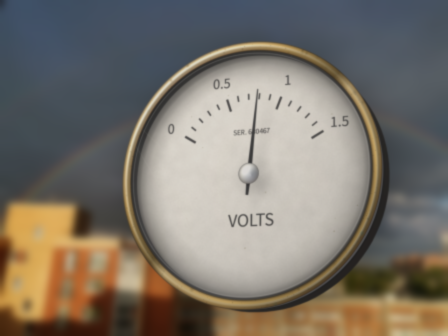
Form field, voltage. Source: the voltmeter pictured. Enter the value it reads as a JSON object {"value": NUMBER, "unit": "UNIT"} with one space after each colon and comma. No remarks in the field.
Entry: {"value": 0.8, "unit": "V"}
